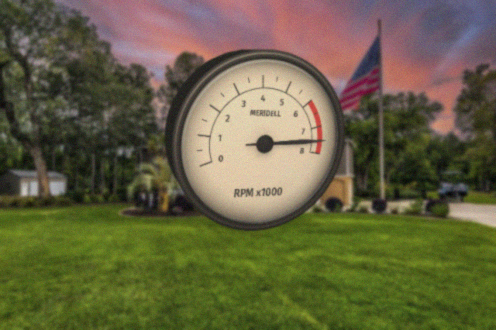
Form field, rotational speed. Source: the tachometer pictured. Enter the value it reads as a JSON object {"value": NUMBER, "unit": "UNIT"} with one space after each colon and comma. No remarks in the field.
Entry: {"value": 7500, "unit": "rpm"}
